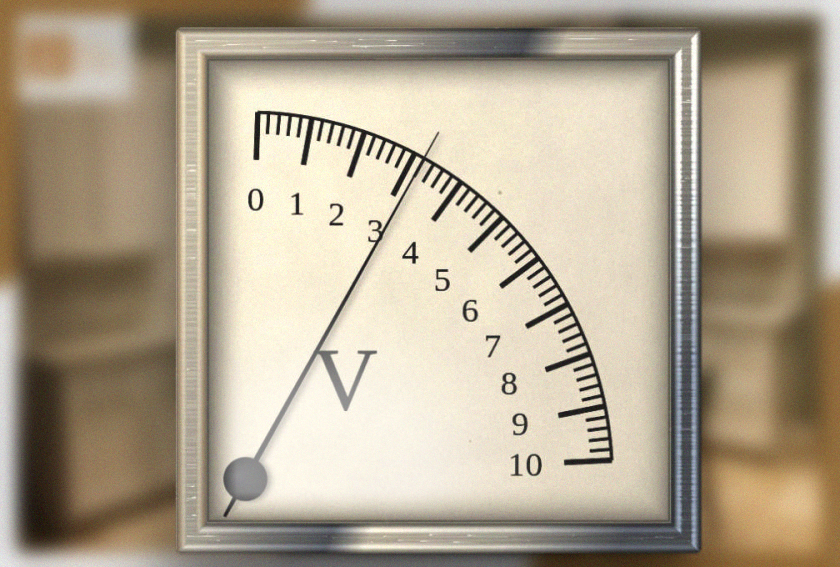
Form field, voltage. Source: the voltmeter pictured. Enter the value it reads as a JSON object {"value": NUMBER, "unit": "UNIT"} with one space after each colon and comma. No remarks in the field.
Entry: {"value": 3.2, "unit": "V"}
